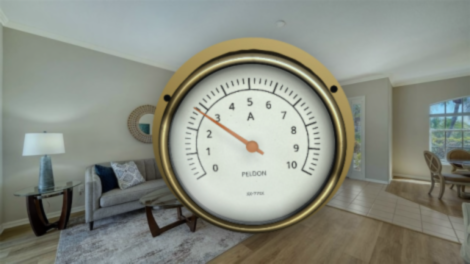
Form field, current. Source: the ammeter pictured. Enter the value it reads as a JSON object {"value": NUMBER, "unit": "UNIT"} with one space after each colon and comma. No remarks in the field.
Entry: {"value": 2.8, "unit": "A"}
